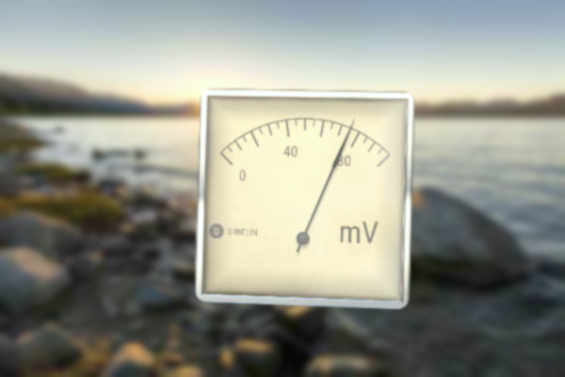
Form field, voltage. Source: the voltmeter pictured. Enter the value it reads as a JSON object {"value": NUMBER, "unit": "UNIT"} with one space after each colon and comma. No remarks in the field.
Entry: {"value": 75, "unit": "mV"}
